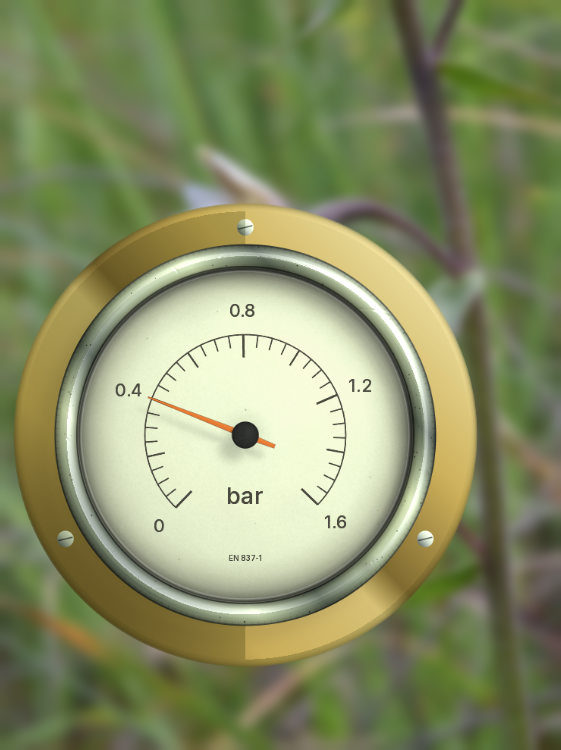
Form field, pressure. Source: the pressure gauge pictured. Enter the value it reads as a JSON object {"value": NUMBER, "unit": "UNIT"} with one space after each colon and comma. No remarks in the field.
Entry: {"value": 0.4, "unit": "bar"}
